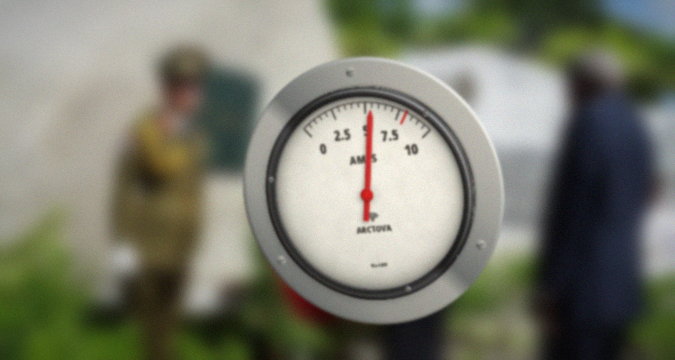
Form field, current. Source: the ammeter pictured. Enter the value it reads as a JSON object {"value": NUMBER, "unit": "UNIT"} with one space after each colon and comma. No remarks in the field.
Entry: {"value": 5.5, "unit": "A"}
